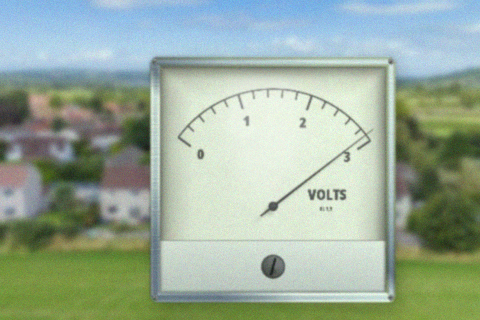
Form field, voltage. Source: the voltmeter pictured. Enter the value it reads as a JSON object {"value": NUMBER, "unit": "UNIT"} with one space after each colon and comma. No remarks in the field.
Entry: {"value": 2.9, "unit": "V"}
